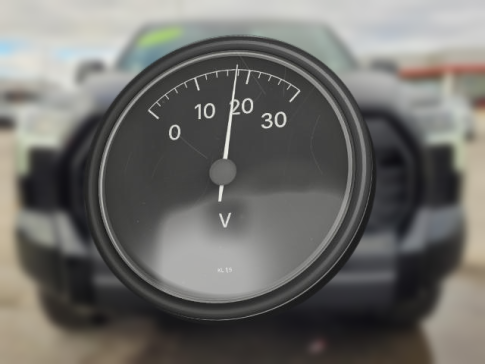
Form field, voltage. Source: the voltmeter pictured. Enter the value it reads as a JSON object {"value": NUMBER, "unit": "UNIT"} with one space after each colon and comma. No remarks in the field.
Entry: {"value": 18, "unit": "V"}
